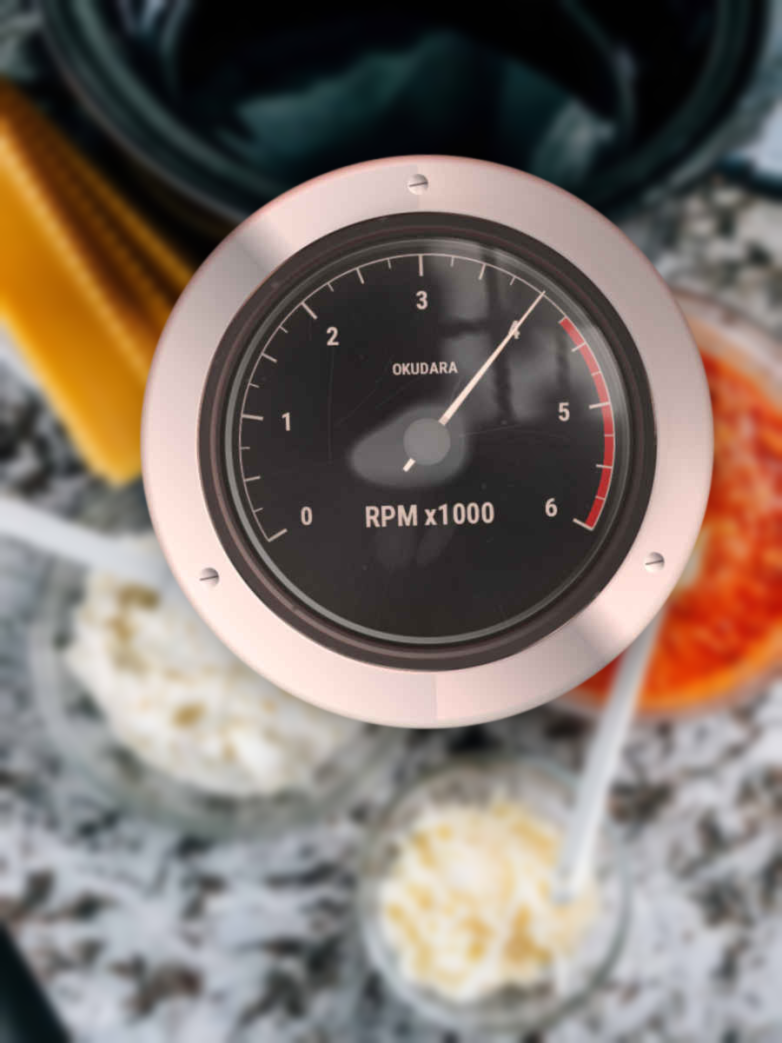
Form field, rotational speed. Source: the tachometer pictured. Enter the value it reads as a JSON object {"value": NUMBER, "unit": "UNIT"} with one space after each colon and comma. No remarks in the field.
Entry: {"value": 4000, "unit": "rpm"}
